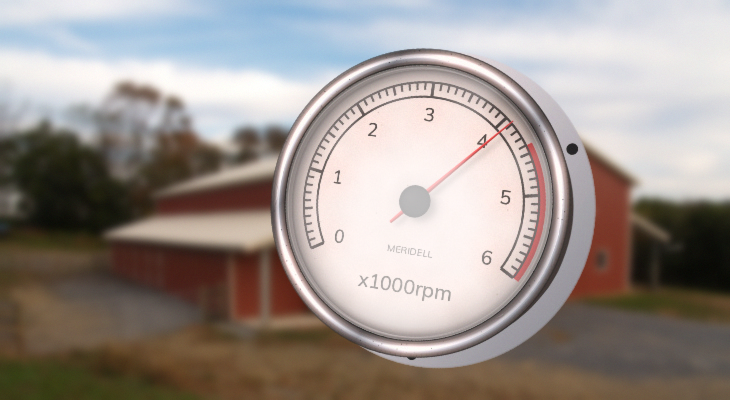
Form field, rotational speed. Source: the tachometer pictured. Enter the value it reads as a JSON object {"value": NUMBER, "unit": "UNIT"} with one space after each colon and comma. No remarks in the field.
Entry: {"value": 4100, "unit": "rpm"}
